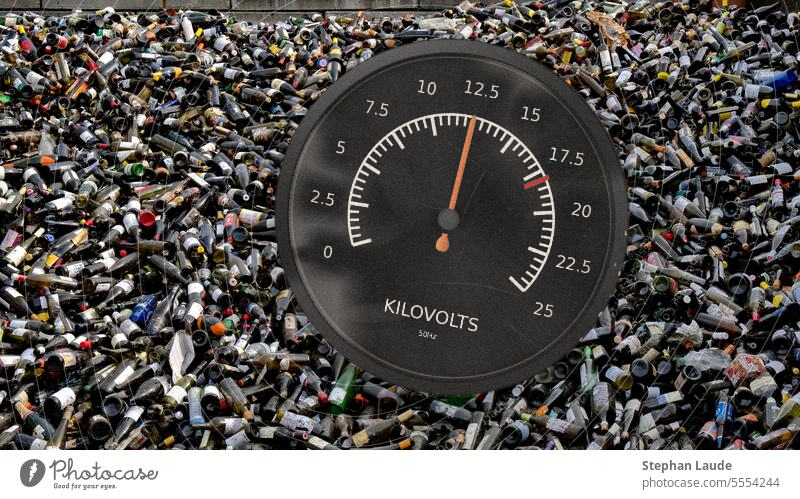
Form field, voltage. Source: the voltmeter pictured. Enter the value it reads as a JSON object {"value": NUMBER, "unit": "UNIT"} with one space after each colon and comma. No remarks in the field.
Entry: {"value": 12.5, "unit": "kV"}
